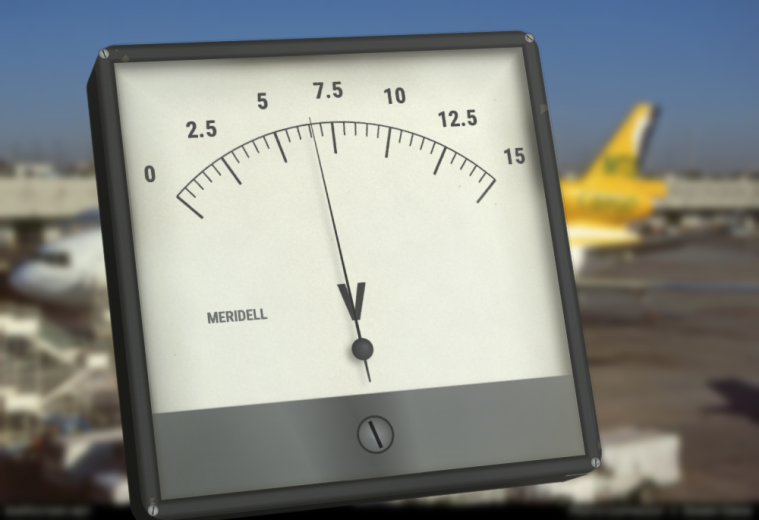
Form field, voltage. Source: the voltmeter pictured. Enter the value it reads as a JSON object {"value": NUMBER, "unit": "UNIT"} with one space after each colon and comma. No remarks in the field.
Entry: {"value": 6.5, "unit": "V"}
